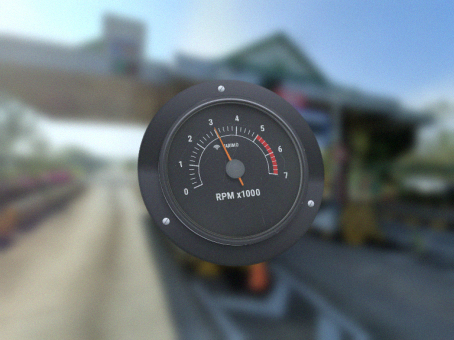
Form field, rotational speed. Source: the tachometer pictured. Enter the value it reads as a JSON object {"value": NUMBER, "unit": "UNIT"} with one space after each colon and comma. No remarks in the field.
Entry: {"value": 3000, "unit": "rpm"}
